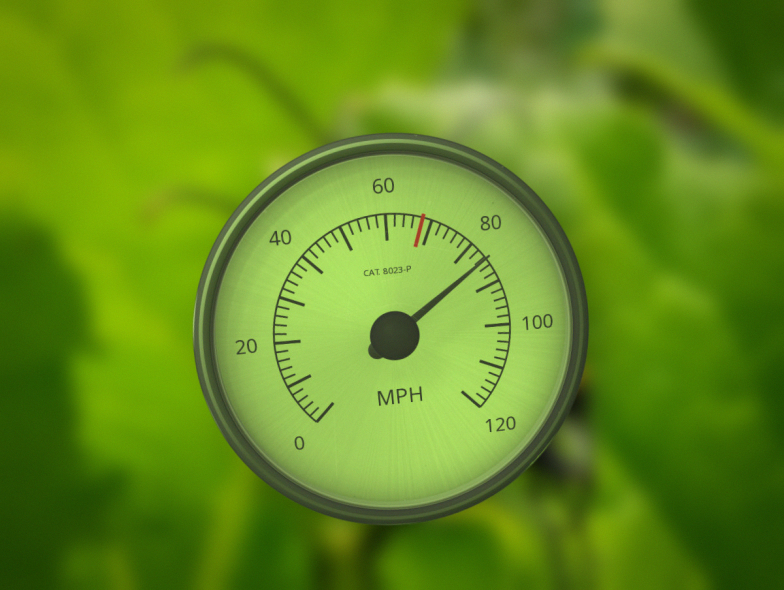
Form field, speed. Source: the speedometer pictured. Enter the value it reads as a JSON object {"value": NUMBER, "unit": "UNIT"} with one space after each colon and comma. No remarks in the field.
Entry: {"value": 84, "unit": "mph"}
